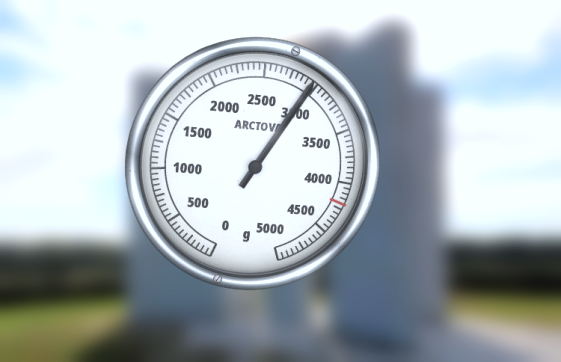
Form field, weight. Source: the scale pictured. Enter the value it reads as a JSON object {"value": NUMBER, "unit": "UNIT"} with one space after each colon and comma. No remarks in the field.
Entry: {"value": 2950, "unit": "g"}
